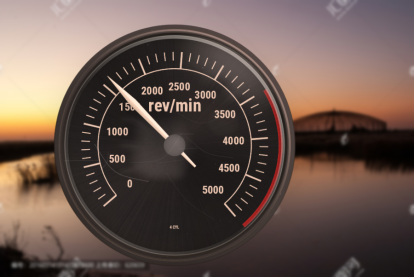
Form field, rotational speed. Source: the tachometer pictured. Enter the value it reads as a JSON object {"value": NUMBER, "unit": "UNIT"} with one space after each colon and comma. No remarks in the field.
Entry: {"value": 1600, "unit": "rpm"}
